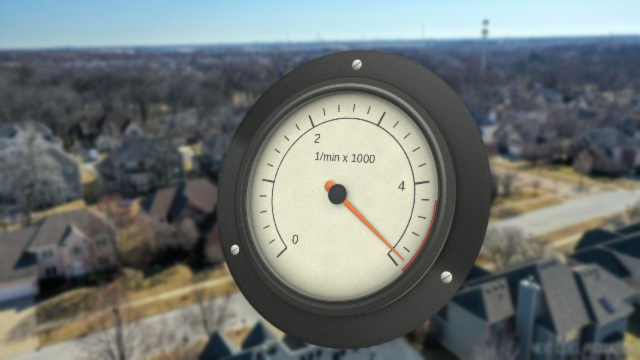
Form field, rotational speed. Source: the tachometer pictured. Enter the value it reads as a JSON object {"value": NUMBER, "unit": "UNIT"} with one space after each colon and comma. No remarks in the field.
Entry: {"value": 4900, "unit": "rpm"}
